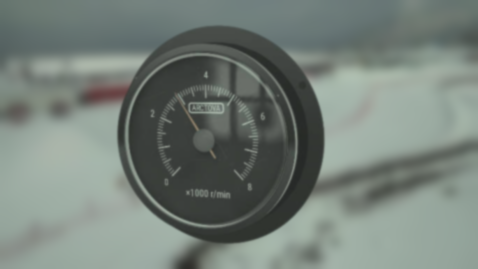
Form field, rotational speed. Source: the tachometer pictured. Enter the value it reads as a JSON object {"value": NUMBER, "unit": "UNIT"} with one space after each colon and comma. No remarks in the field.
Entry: {"value": 3000, "unit": "rpm"}
